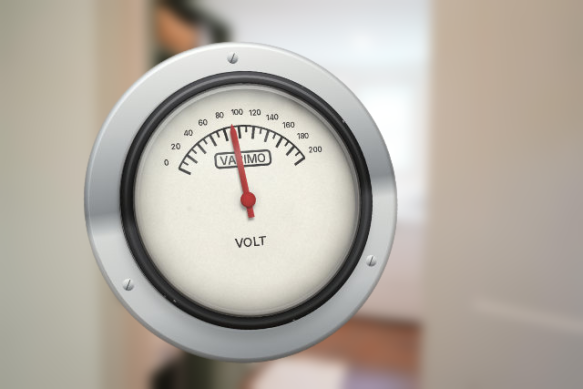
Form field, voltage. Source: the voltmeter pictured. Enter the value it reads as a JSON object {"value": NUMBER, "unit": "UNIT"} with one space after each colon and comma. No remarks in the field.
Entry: {"value": 90, "unit": "V"}
